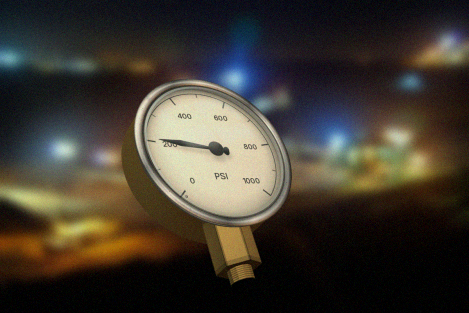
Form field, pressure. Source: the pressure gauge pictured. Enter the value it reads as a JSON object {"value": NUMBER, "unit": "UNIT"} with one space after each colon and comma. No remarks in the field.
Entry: {"value": 200, "unit": "psi"}
